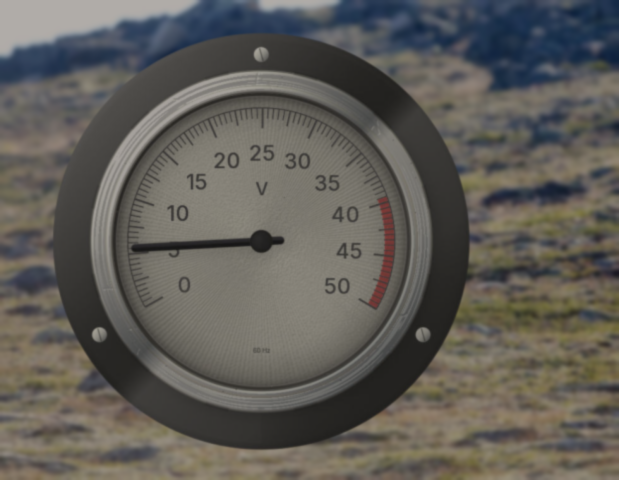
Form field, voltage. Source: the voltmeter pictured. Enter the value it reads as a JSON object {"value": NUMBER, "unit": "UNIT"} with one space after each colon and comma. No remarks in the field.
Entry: {"value": 5.5, "unit": "V"}
